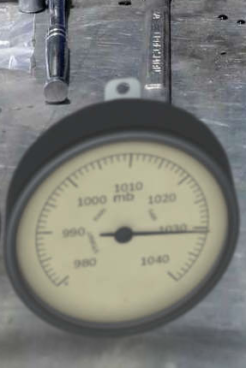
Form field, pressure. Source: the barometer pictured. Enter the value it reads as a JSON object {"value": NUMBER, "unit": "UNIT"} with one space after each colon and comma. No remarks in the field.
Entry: {"value": 1030, "unit": "mbar"}
